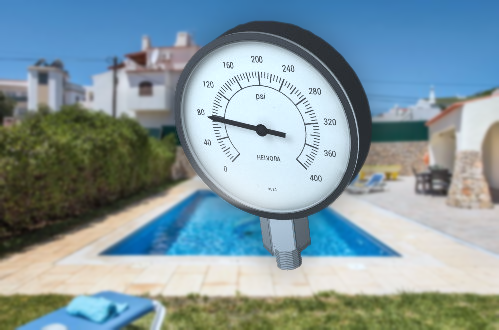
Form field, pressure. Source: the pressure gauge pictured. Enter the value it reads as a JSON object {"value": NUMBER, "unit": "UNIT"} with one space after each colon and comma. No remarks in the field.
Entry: {"value": 80, "unit": "psi"}
